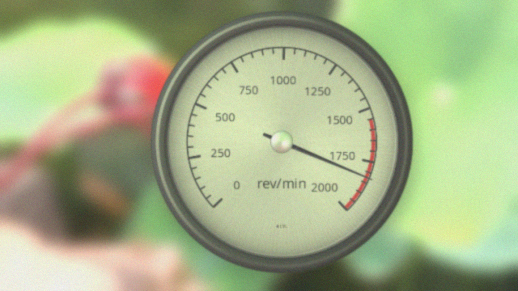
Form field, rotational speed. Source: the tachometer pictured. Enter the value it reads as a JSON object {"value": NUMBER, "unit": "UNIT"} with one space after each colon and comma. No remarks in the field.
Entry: {"value": 1825, "unit": "rpm"}
